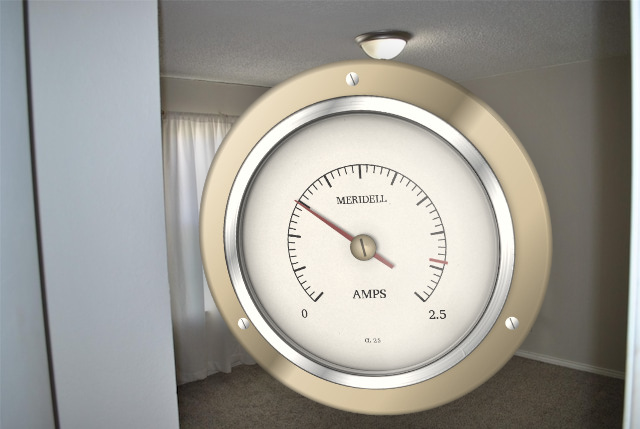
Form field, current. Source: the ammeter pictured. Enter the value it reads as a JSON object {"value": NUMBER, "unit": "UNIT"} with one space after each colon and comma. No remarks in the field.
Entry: {"value": 0.75, "unit": "A"}
